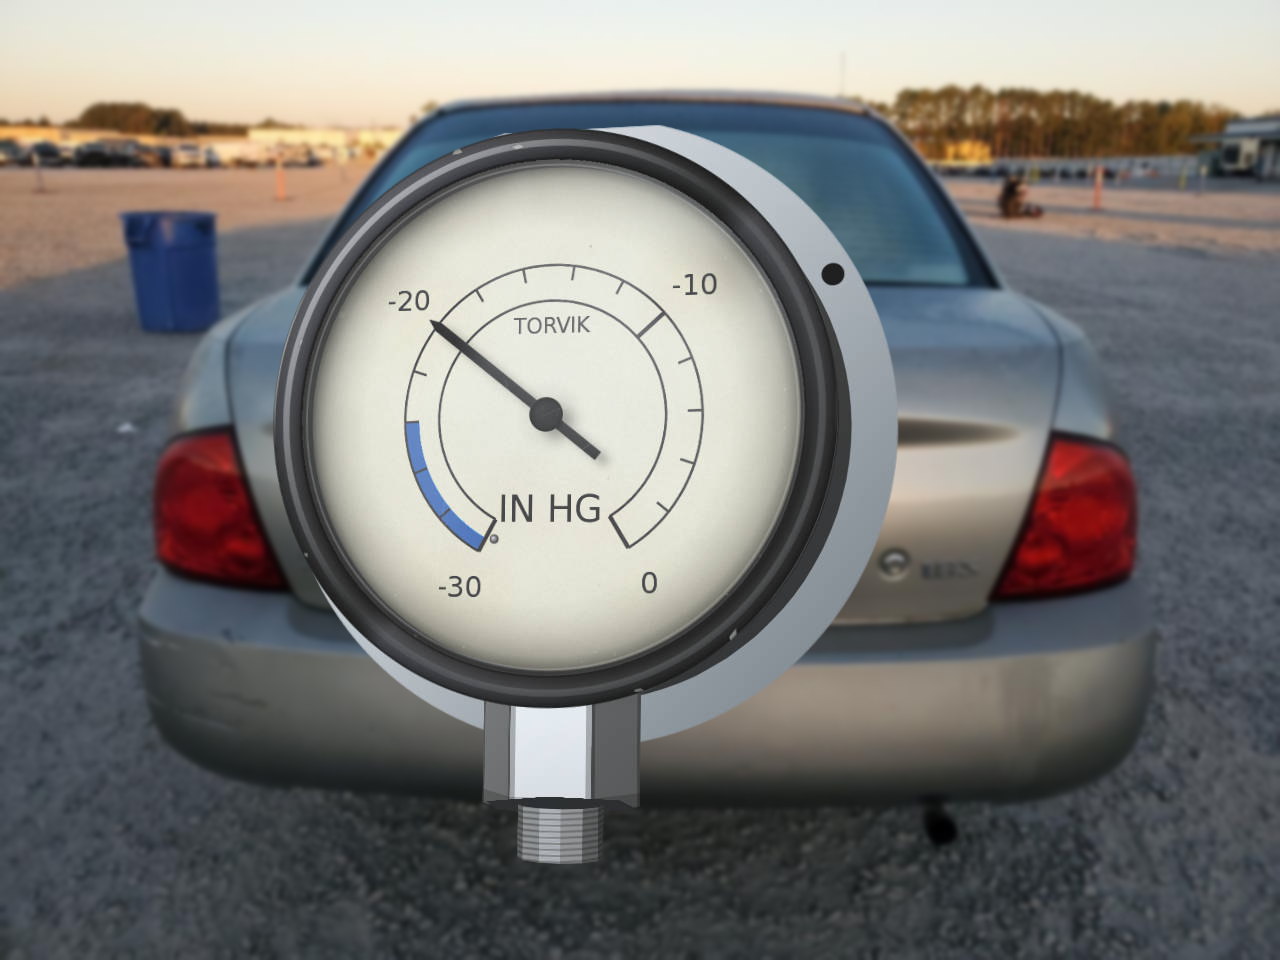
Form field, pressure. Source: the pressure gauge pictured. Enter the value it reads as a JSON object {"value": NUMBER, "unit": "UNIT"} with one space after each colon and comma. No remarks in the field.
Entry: {"value": -20, "unit": "inHg"}
